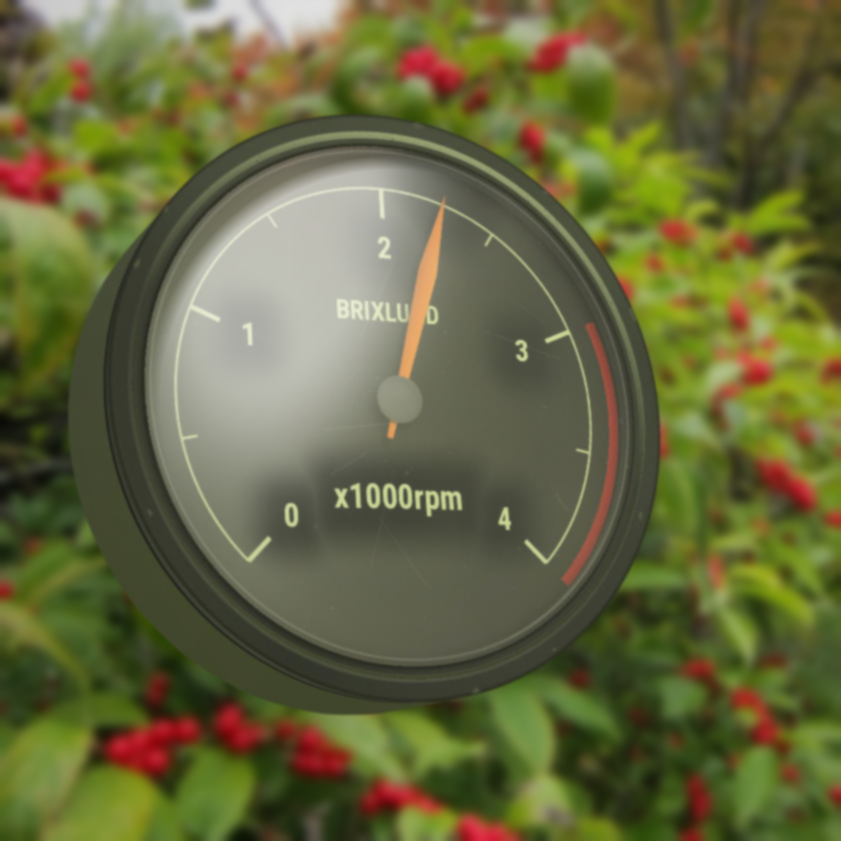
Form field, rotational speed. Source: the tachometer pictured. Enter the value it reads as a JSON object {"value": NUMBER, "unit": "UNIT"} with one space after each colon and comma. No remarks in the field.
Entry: {"value": 2250, "unit": "rpm"}
